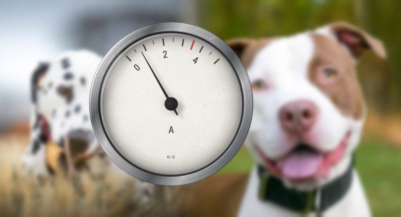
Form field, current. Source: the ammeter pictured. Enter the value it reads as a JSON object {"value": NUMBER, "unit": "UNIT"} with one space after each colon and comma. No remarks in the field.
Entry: {"value": 0.75, "unit": "A"}
